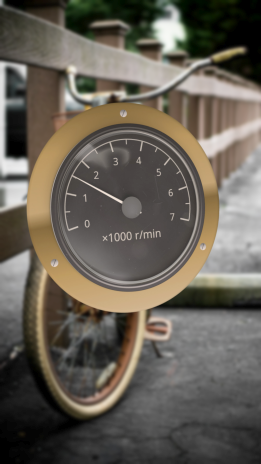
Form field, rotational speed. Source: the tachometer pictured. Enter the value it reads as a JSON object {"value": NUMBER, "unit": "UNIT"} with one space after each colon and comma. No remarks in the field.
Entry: {"value": 1500, "unit": "rpm"}
